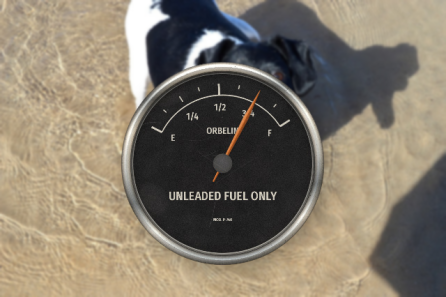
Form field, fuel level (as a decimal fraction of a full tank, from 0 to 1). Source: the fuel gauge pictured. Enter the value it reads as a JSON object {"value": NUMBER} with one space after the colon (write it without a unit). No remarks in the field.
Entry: {"value": 0.75}
